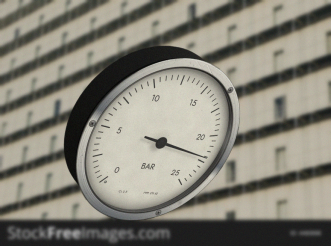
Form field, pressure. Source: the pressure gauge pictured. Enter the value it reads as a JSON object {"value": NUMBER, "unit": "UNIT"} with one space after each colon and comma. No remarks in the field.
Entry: {"value": 22, "unit": "bar"}
